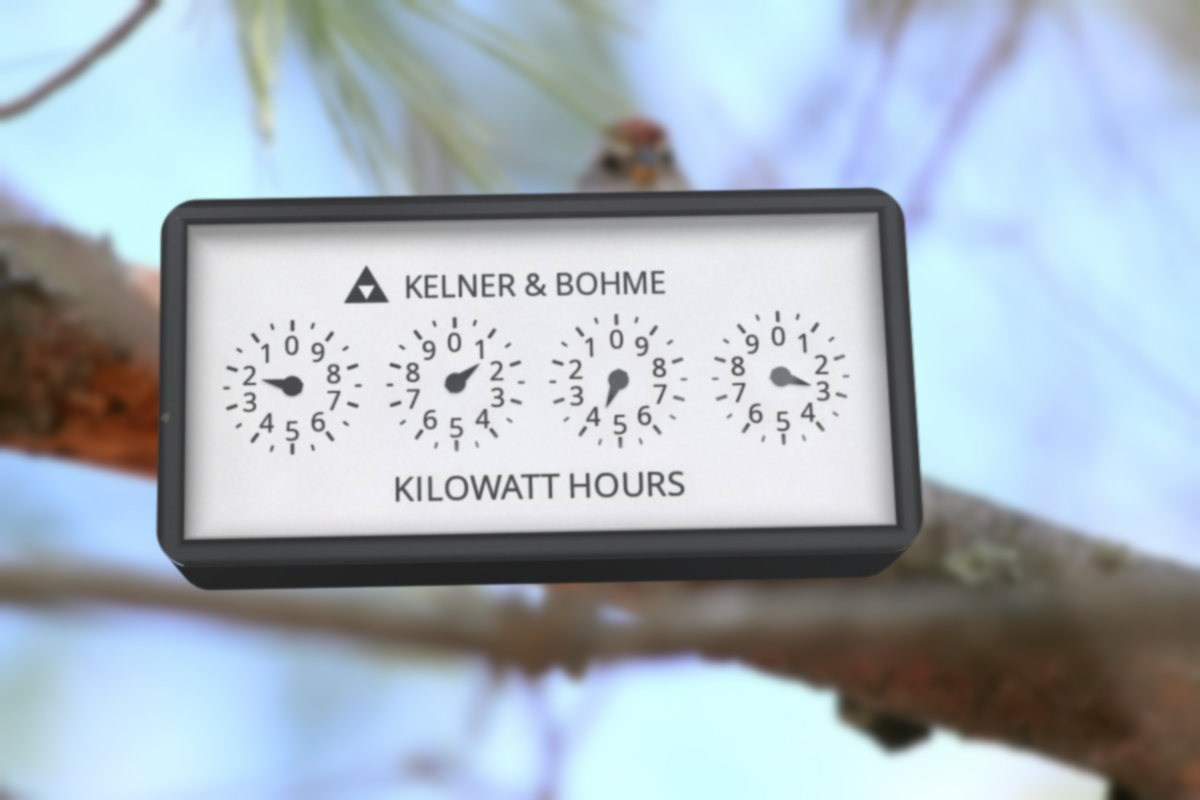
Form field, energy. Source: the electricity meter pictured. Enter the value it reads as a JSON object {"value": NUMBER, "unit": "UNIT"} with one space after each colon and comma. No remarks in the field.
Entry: {"value": 2143, "unit": "kWh"}
